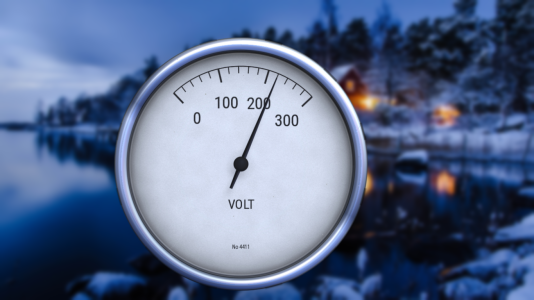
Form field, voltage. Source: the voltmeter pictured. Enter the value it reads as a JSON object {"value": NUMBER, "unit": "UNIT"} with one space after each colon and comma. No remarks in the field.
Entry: {"value": 220, "unit": "V"}
